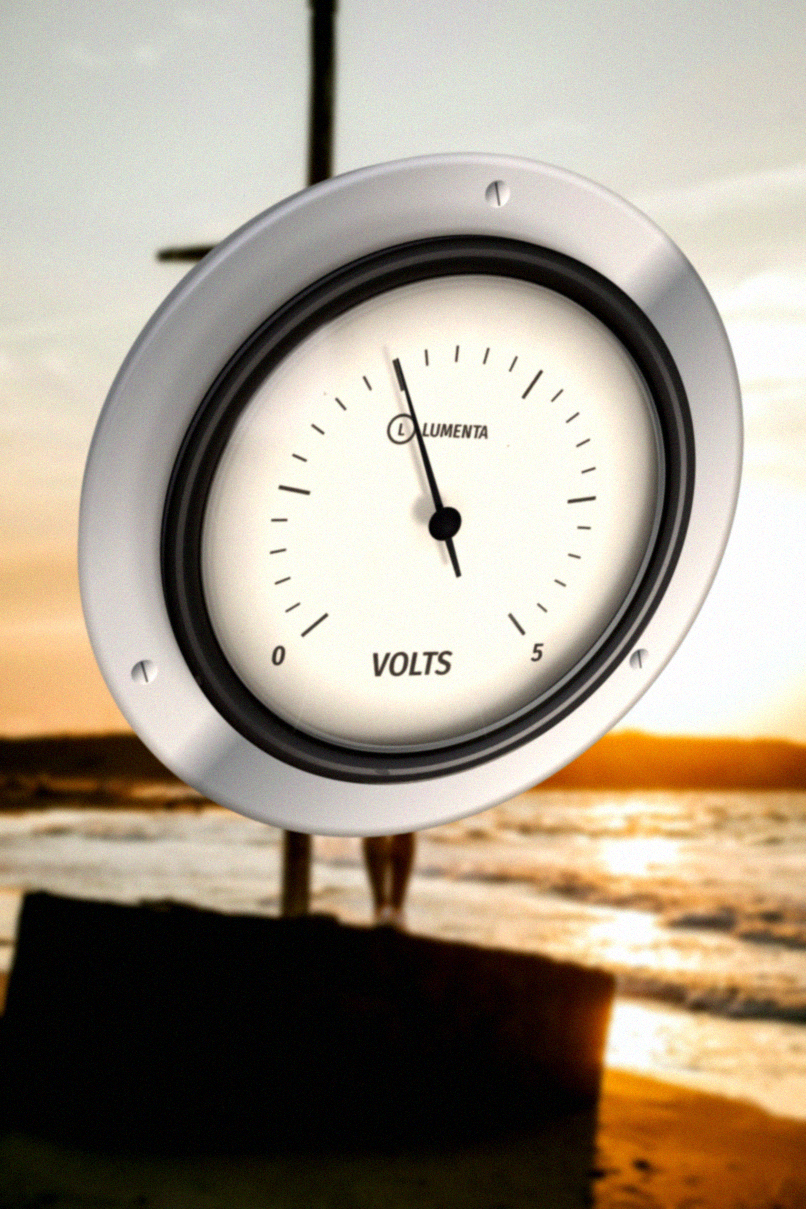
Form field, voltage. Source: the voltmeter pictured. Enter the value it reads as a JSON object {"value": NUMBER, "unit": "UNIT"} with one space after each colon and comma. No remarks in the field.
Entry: {"value": 2, "unit": "V"}
